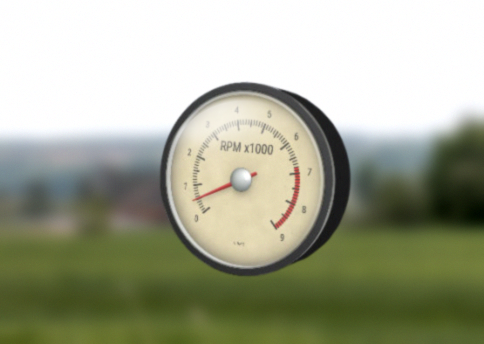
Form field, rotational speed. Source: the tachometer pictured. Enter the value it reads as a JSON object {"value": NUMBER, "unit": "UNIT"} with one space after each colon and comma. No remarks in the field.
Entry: {"value": 500, "unit": "rpm"}
